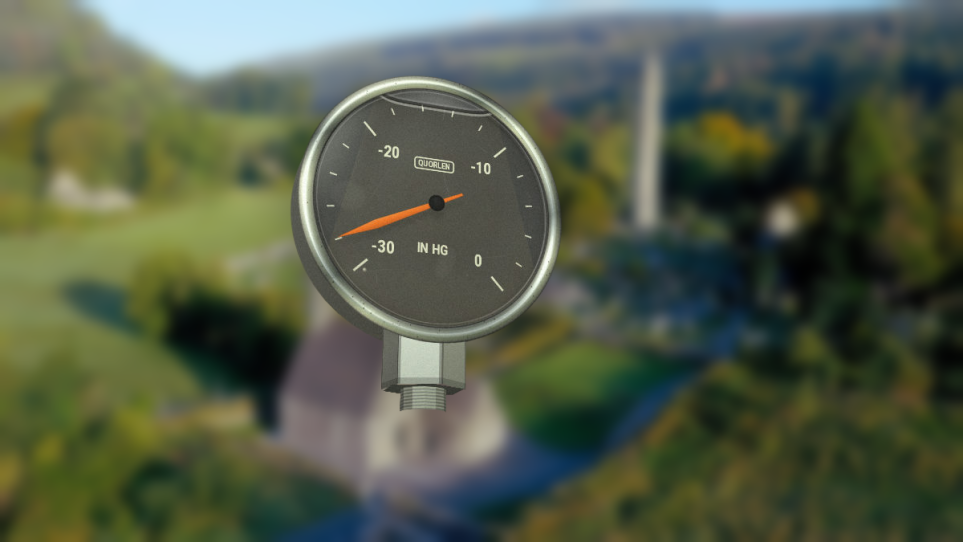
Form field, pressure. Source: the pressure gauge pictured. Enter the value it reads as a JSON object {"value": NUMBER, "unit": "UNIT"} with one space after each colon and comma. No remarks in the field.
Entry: {"value": -28, "unit": "inHg"}
